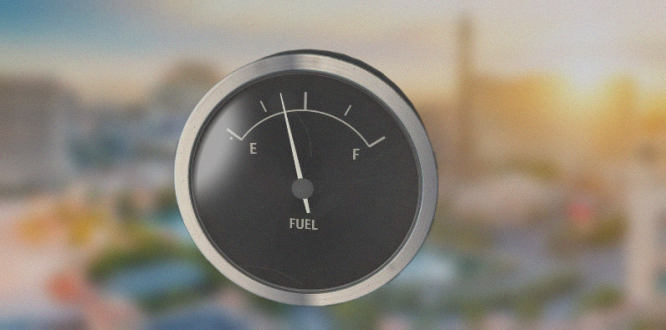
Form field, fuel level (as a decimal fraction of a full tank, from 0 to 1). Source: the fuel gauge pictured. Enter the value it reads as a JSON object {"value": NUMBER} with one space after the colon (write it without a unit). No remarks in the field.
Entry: {"value": 0.375}
